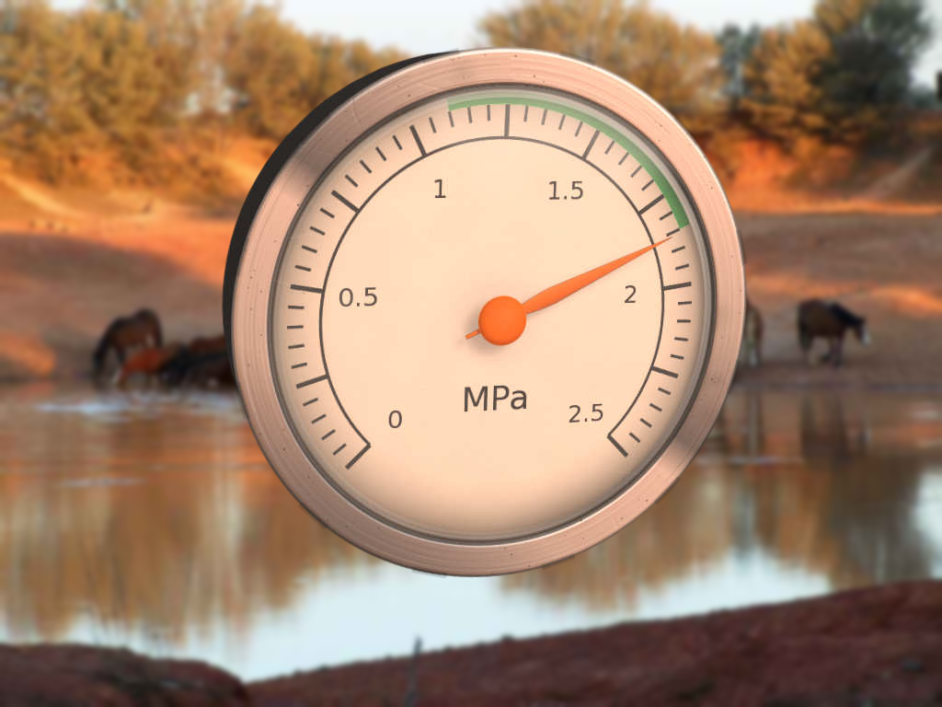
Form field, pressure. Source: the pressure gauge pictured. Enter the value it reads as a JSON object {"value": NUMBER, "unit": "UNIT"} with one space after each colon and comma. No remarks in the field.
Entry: {"value": 1.85, "unit": "MPa"}
